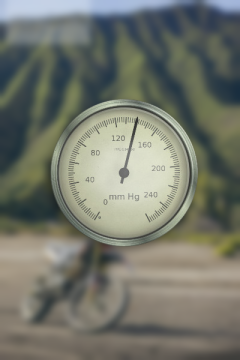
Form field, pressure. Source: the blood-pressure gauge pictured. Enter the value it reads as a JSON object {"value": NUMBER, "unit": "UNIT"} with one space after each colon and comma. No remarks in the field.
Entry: {"value": 140, "unit": "mmHg"}
